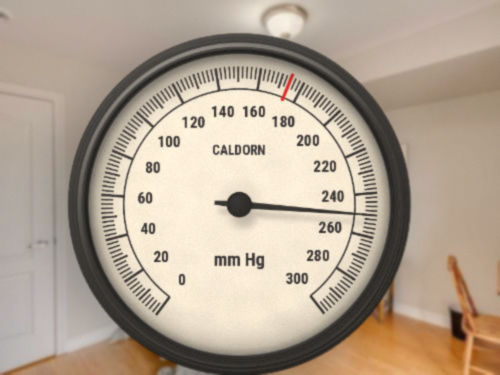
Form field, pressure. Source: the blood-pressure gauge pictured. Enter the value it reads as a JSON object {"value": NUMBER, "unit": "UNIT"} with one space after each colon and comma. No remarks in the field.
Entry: {"value": 250, "unit": "mmHg"}
